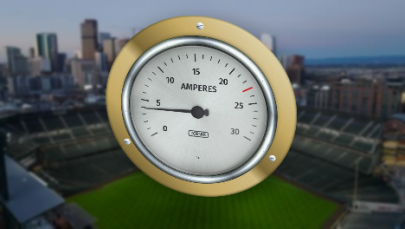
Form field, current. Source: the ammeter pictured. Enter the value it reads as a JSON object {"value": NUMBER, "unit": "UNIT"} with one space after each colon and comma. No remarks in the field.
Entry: {"value": 4, "unit": "A"}
